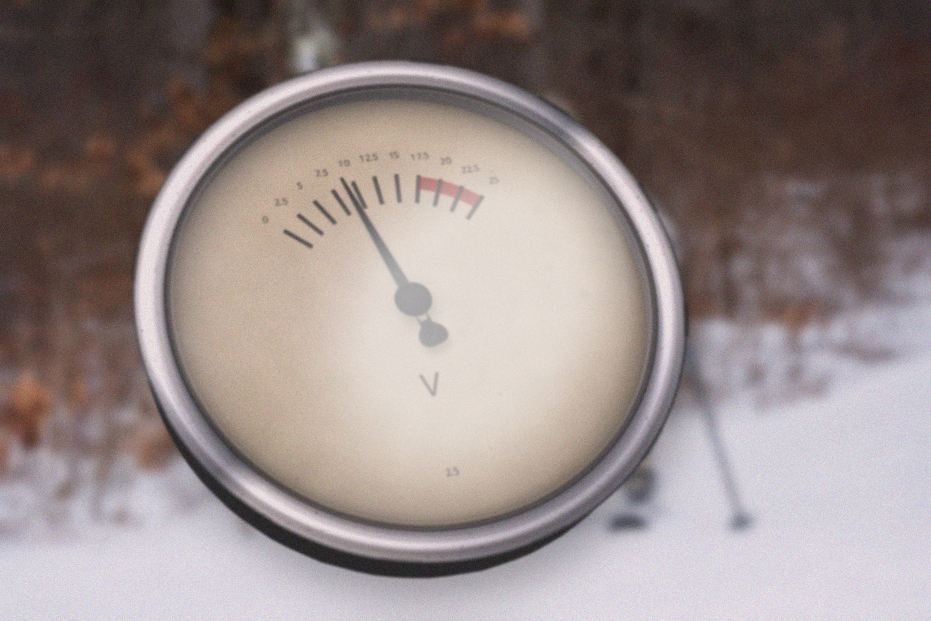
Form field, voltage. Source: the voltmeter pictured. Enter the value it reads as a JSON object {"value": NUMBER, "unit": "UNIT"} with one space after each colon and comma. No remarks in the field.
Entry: {"value": 8.75, "unit": "V"}
